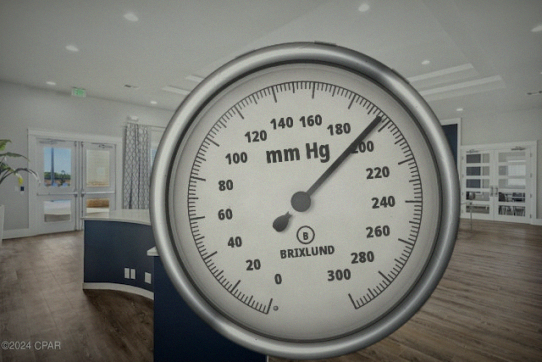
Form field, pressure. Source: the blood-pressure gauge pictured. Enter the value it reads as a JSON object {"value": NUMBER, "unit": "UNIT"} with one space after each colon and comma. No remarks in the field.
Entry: {"value": 196, "unit": "mmHg"}
